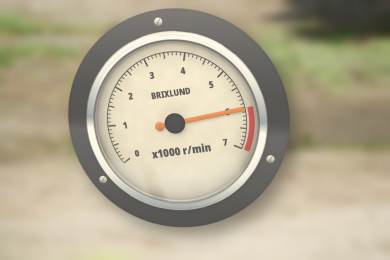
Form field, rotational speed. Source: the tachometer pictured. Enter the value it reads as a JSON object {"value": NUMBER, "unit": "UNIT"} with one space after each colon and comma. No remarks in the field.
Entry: {"value": 6000, "unit": "rpm"}
